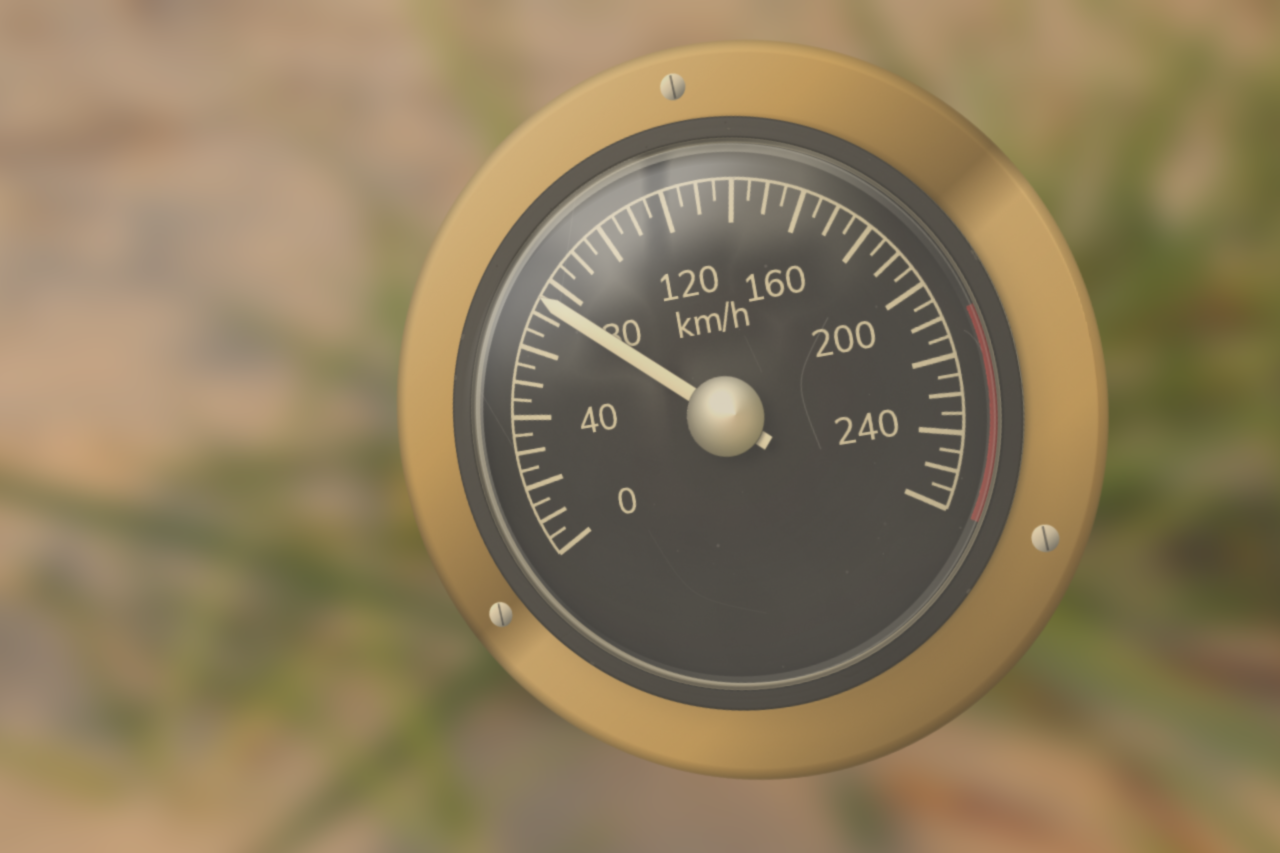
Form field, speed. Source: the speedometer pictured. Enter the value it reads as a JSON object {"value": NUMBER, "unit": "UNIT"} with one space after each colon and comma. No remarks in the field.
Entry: {"value": 75, "unit": "km/h"}
